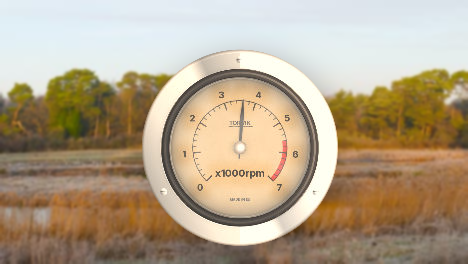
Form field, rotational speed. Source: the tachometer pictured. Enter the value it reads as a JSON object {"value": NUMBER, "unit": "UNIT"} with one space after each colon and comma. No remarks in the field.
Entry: {"value": 3600, "unit": "rpm"}
